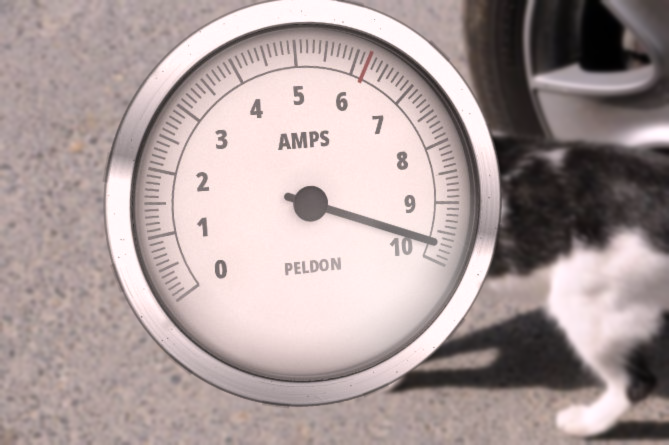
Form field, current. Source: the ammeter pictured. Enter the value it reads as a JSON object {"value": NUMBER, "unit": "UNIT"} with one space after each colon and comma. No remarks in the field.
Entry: {"value": 9.7, "unit": "A"}
